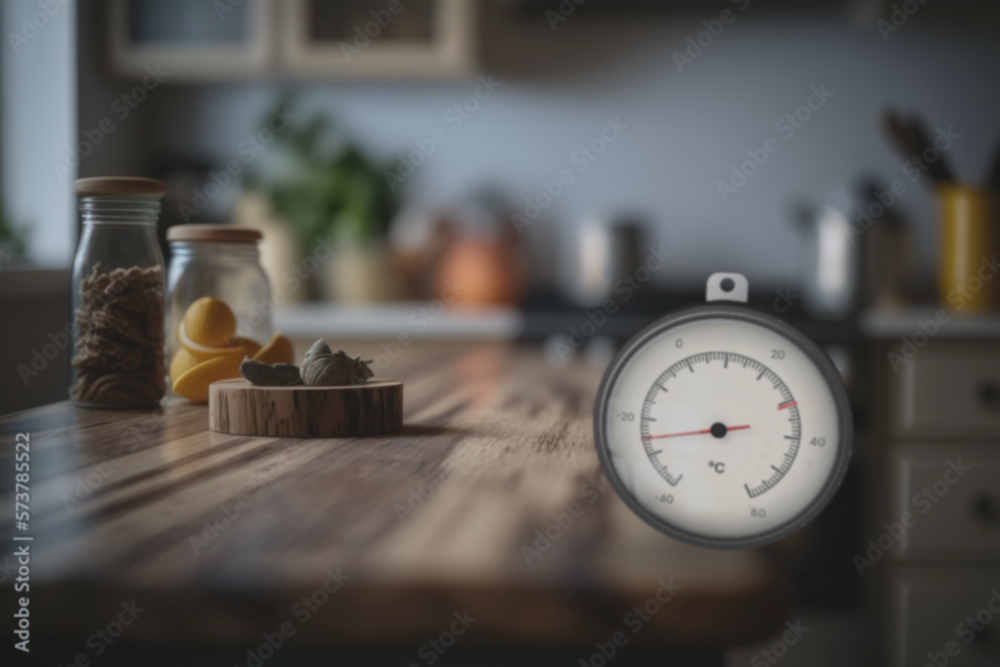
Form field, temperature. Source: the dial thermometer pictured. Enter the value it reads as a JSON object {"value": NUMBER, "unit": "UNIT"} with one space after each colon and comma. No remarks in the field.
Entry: {"value": -25, "unit": "°C"}
